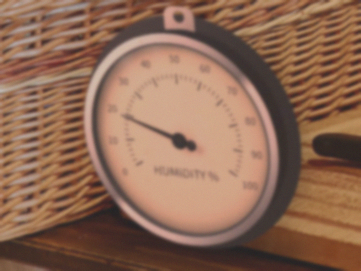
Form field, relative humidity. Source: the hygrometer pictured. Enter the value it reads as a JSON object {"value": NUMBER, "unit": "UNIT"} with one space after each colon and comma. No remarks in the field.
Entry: {"value": 20, "unit": "%"}
